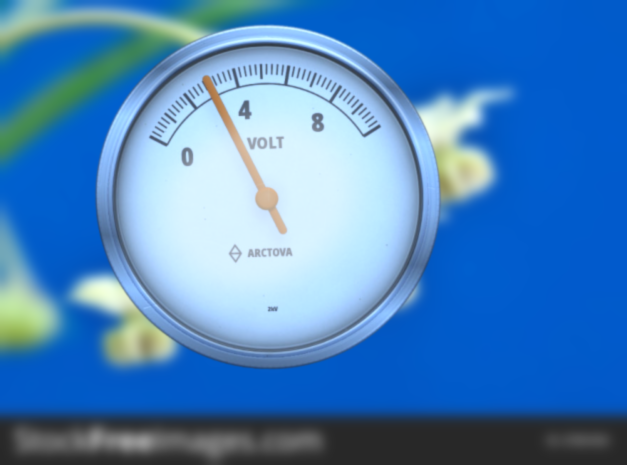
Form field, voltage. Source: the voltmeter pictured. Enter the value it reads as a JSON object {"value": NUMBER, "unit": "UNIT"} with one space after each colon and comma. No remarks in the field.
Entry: {"value": 3, "unit": "V"}
